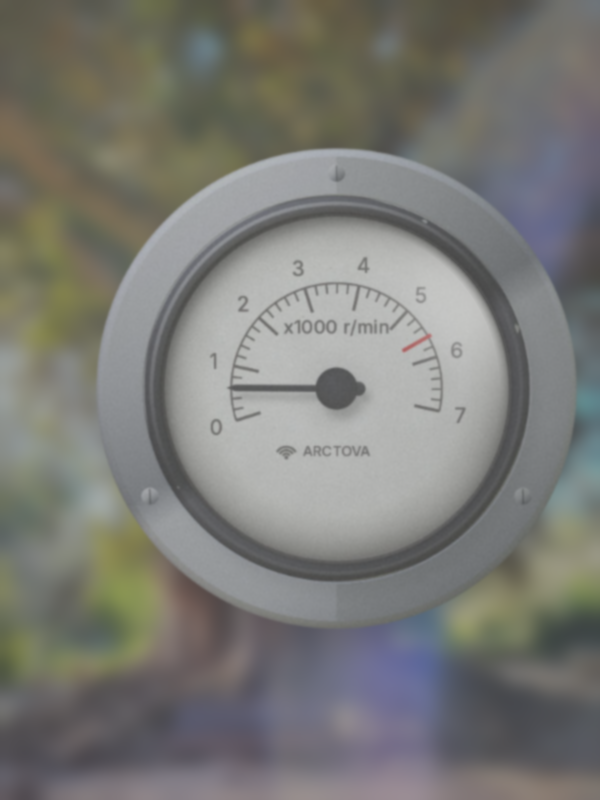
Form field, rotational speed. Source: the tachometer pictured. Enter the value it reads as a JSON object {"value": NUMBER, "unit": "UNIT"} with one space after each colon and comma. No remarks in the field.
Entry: {"value": 600, "unit": "rpm"}
